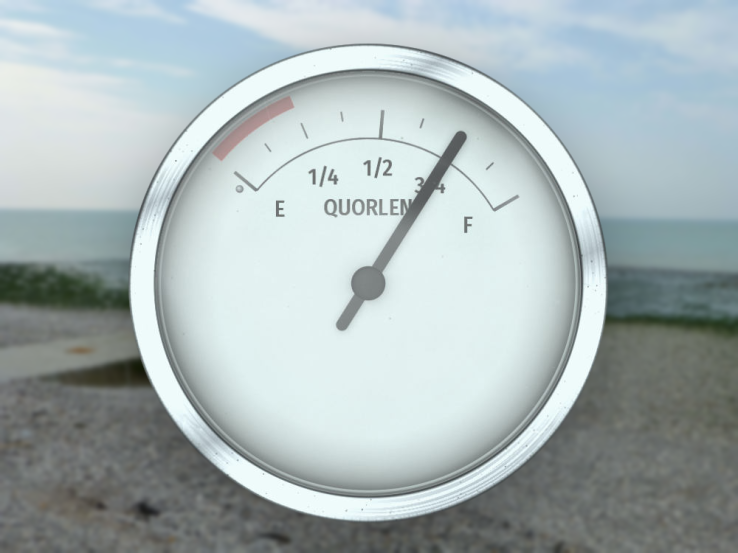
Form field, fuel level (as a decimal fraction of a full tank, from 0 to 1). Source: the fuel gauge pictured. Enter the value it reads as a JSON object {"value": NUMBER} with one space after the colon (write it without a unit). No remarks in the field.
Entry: {"value": 0.75}
